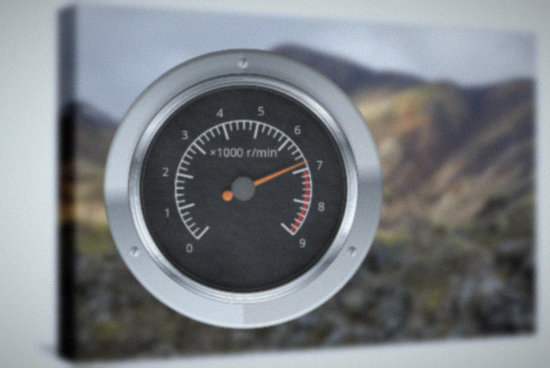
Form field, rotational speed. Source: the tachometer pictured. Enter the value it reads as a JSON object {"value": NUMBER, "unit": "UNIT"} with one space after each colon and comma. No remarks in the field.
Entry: {"value": 6800, "unit": "rpm"}
